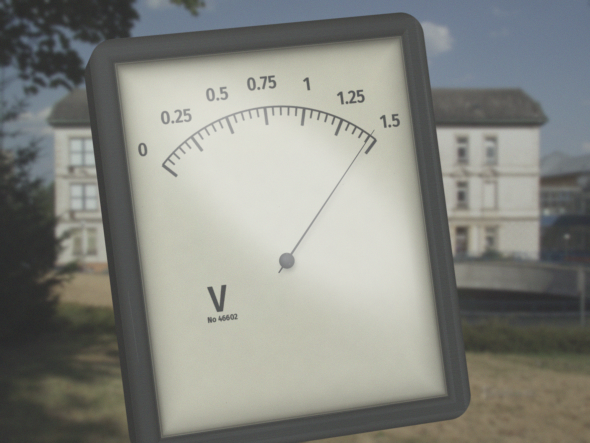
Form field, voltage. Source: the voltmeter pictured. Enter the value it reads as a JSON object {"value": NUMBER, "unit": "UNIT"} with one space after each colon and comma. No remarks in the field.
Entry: {"value": 1.45, "unit": "V"}
